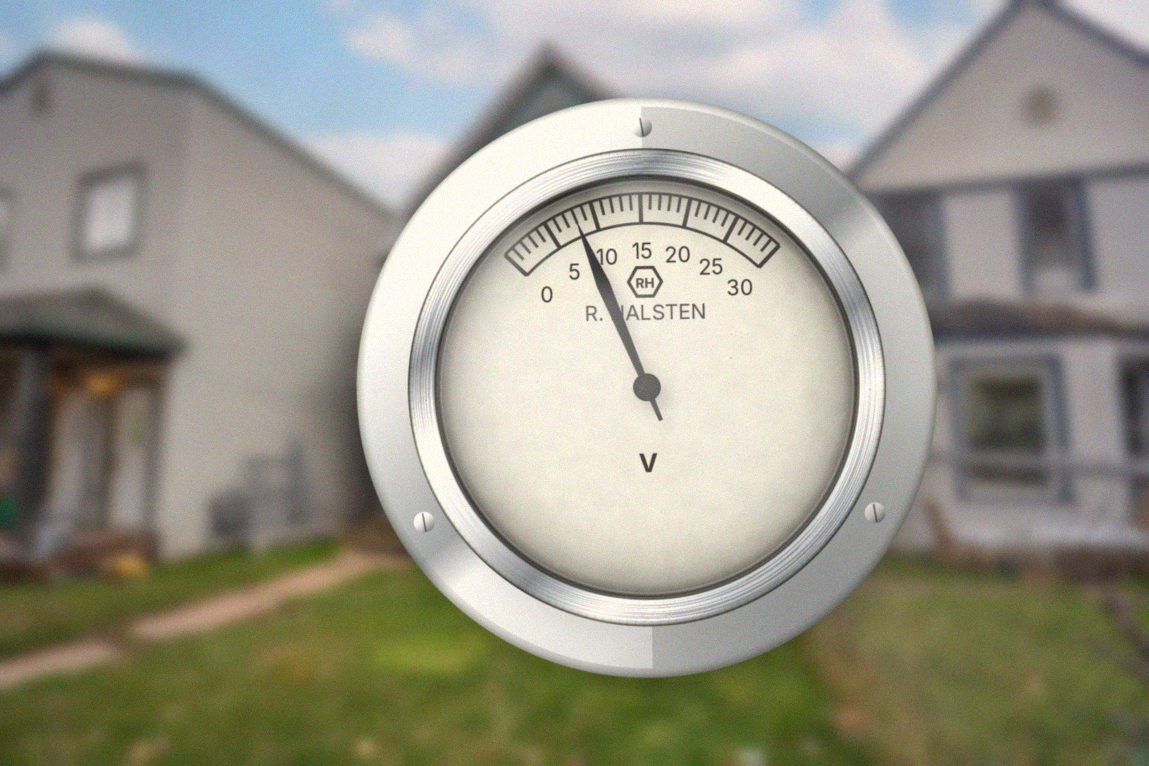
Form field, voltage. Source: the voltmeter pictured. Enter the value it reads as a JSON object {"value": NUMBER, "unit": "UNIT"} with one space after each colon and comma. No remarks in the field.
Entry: {"value": 8, "unit": "V"}
